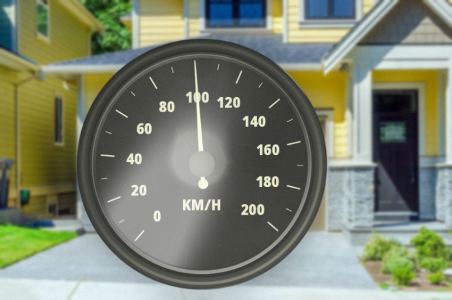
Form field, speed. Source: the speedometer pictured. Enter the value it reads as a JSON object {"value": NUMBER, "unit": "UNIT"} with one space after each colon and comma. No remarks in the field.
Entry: {"value": 100, "unit": "km/h"}
